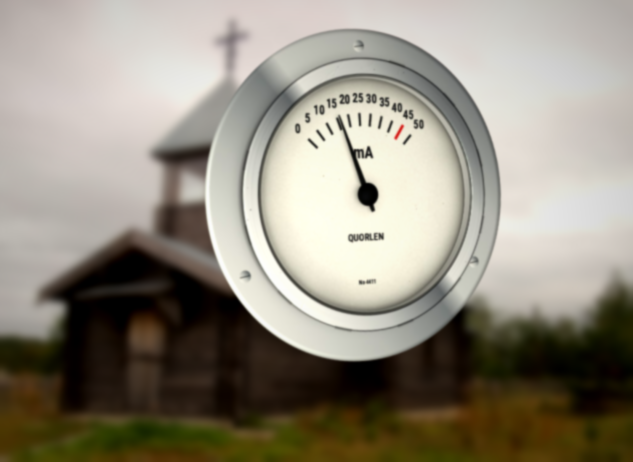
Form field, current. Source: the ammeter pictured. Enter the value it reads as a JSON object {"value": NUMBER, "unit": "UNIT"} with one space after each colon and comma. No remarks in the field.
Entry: {"value": 15, "unit": "mA"}
